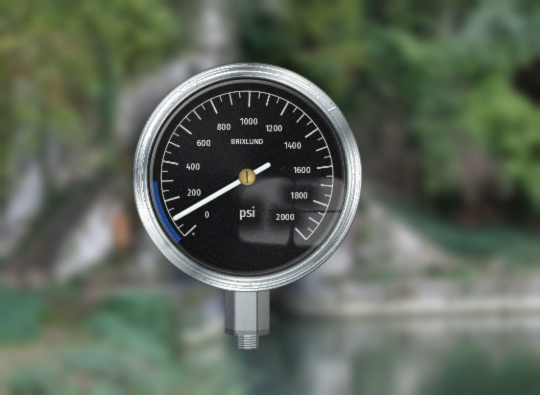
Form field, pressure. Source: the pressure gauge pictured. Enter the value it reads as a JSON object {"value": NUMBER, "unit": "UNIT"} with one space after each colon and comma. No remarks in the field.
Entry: {"value": 100, "unit": "psi"}
